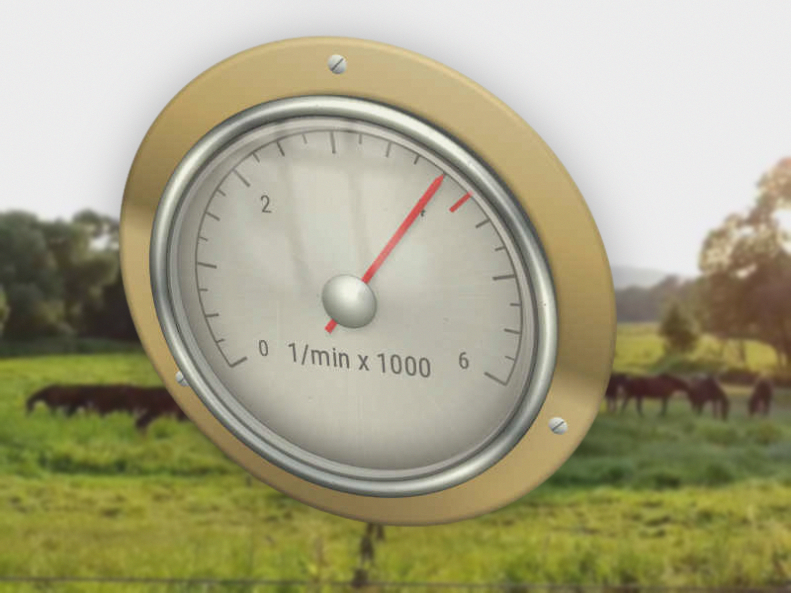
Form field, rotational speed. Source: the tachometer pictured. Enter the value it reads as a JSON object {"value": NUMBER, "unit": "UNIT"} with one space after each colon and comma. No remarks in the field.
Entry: {"value": 4000, "unit": "rpm"}
